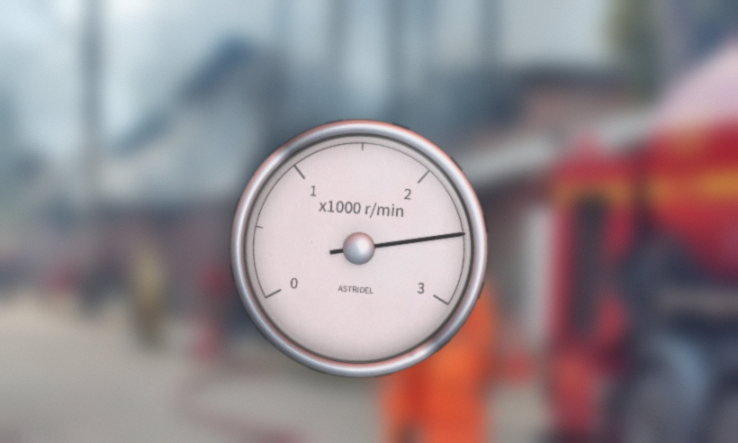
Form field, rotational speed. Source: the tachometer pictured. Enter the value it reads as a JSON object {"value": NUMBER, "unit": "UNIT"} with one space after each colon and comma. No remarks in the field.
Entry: {"value": 2500, "unit": "rpm"}
